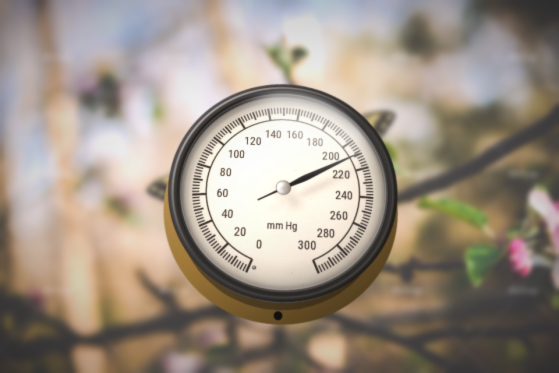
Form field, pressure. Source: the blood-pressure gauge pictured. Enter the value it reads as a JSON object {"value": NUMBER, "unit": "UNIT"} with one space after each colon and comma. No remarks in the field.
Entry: {"value": 210, "unit": "mmHg"}
